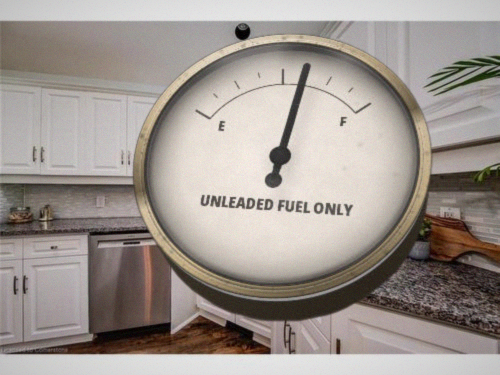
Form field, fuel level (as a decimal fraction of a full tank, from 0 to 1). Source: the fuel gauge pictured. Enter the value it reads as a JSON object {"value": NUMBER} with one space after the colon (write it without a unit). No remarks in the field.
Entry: {"value": 0.625}
